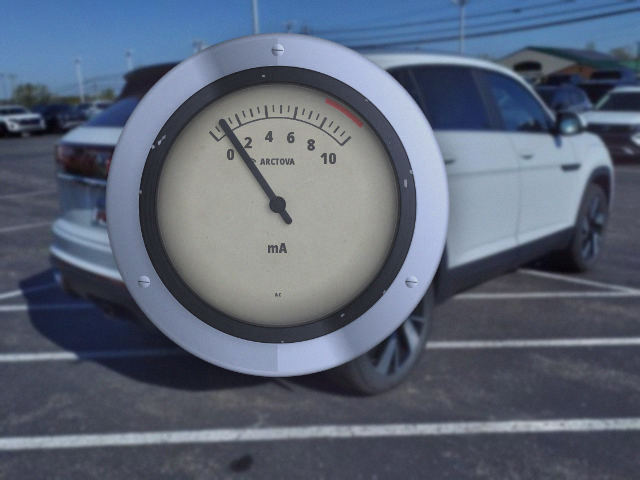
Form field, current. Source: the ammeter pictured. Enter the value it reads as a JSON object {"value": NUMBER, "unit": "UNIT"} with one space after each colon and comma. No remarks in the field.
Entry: {"value": 1, "unit": "mA"}
